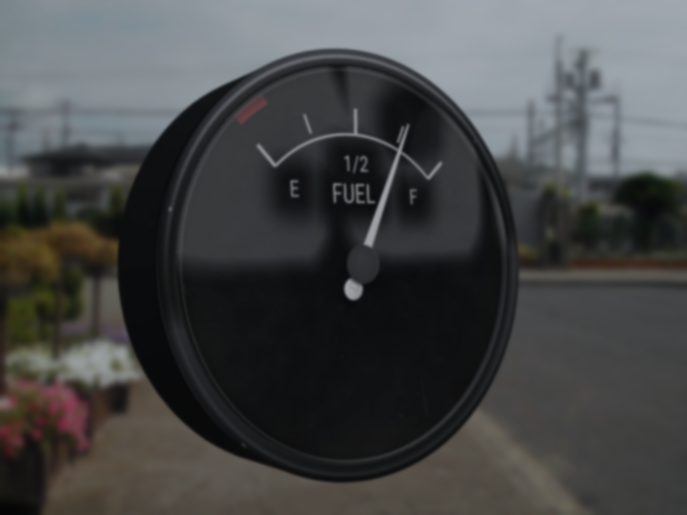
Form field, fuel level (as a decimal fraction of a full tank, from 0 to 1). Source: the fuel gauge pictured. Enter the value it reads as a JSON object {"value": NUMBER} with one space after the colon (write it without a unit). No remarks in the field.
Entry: {"value": 0.75}
